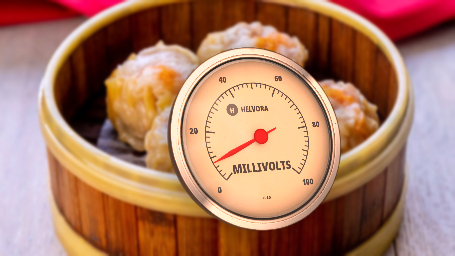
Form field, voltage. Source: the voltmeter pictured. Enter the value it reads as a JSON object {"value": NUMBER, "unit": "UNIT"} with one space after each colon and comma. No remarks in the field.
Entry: {"value": 8, "unit": "mV"}
